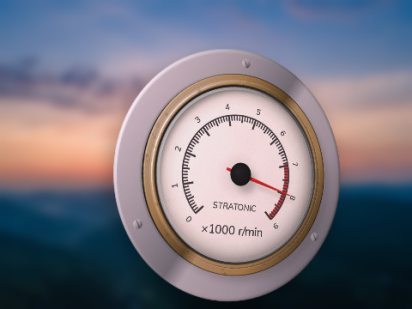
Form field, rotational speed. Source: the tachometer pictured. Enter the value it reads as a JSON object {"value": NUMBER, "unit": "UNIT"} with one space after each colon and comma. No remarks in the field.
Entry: {"value": 8000, "unit": "rpm"}
